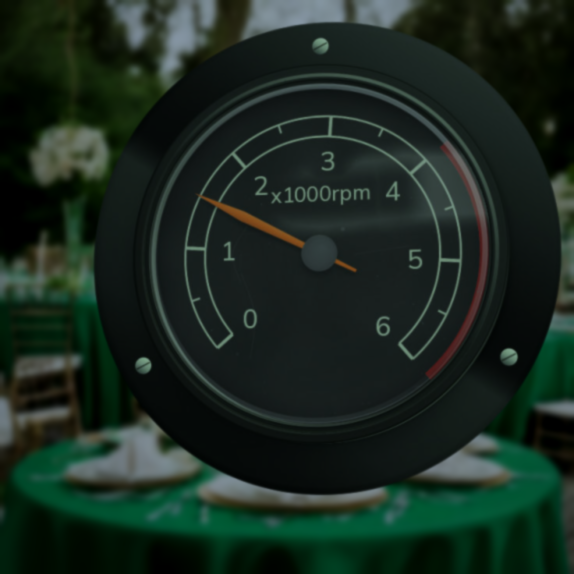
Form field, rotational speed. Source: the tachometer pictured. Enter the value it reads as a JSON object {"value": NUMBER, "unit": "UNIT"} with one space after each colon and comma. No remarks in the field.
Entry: {"value": 1500, "unit": "rpm"}
